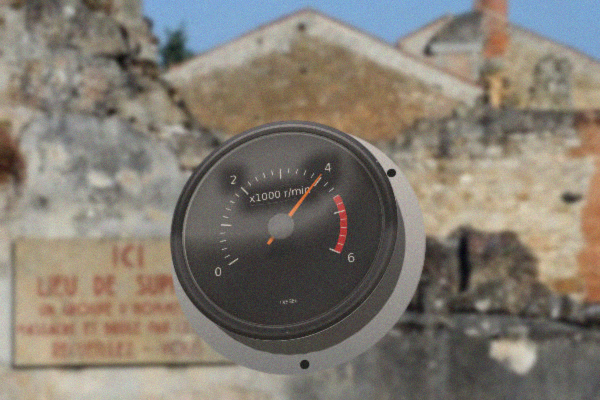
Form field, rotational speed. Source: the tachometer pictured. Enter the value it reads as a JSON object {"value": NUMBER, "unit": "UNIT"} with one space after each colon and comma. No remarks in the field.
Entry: {"value": 4000, "unit": "rpm"}
